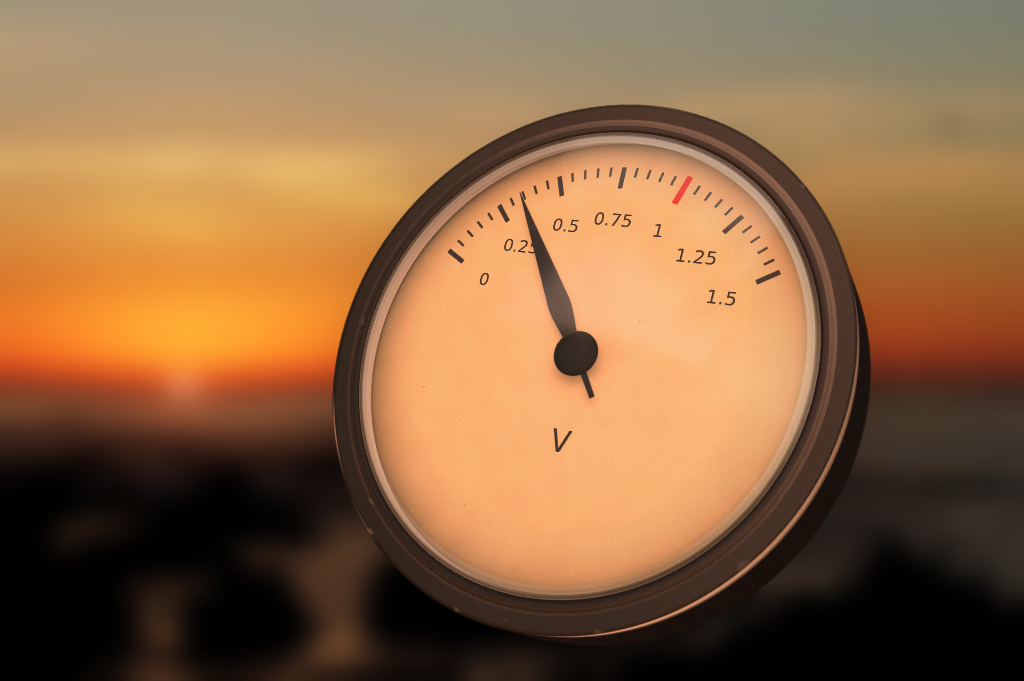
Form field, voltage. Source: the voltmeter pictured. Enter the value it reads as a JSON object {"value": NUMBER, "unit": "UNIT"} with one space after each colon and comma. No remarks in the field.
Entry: {"value": 0.35, "unit": "V"}
